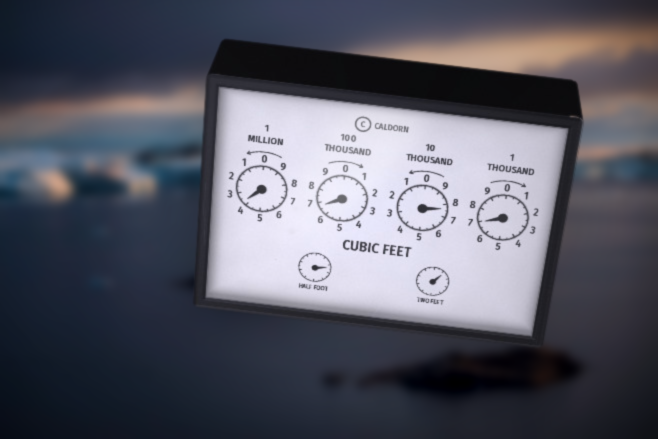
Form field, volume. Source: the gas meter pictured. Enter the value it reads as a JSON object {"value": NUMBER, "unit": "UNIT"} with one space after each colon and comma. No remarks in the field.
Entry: {"value": 367700, "unit": "ft³"}
